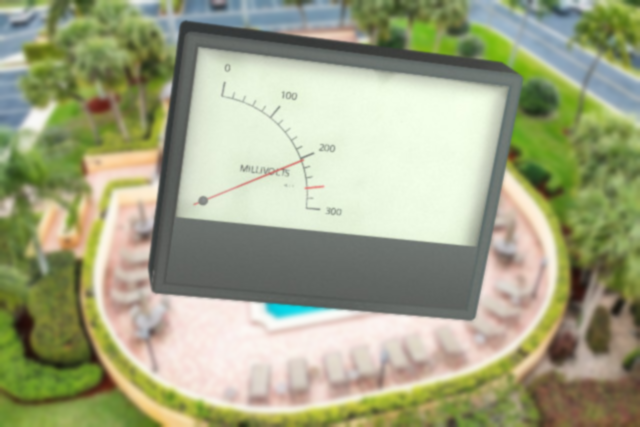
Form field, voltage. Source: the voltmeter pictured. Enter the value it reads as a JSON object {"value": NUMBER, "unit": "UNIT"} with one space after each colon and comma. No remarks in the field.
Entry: {"value": 200, "unit": "mV"}
